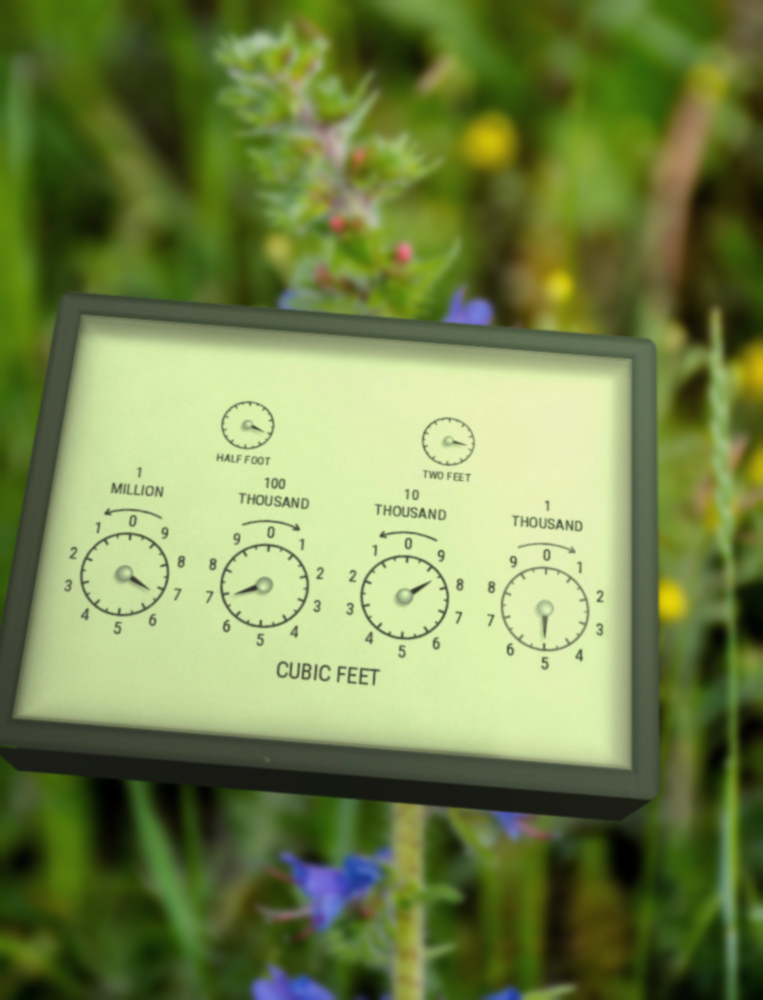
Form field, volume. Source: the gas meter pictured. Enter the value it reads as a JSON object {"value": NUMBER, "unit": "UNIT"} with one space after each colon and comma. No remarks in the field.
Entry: {"value": 668500, "unit": "ft³"}
